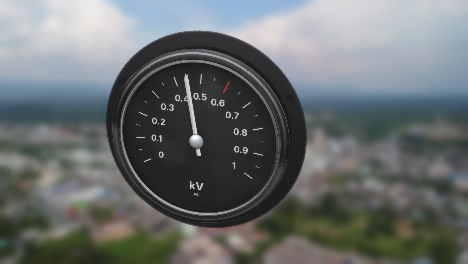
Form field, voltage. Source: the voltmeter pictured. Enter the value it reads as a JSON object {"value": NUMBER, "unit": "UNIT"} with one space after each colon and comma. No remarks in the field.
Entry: {"value": 0.45, "unit": "kV"}
